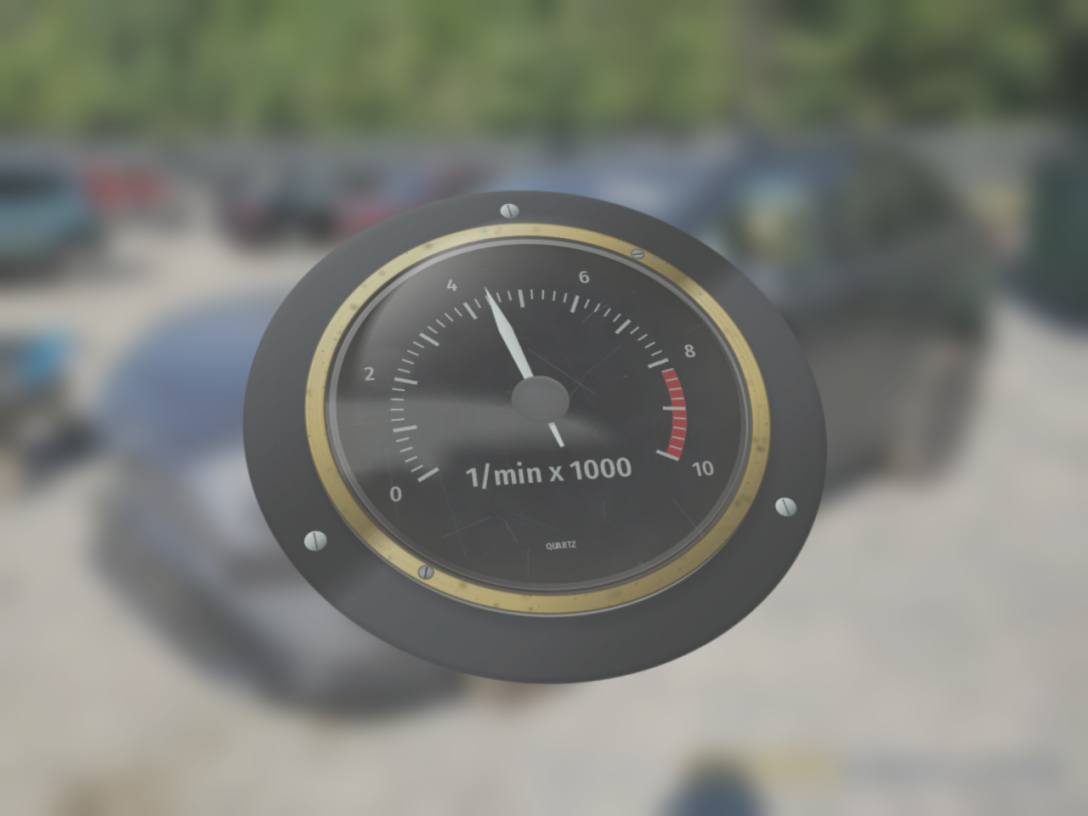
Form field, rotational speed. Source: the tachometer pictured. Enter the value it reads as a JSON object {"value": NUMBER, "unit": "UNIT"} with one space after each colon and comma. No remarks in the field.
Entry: {"value": 4400, "unit": "rpm"}
